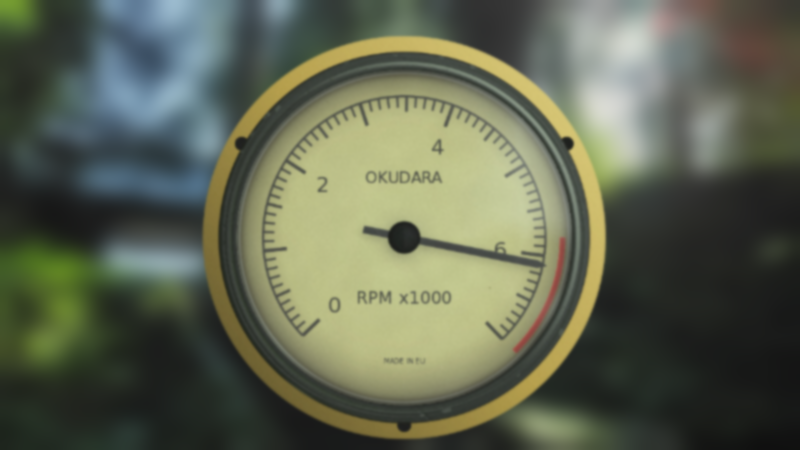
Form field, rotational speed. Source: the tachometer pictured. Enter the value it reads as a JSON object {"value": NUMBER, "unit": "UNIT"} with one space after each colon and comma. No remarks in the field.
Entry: {"value": 6100, "unit": "rpm"}
